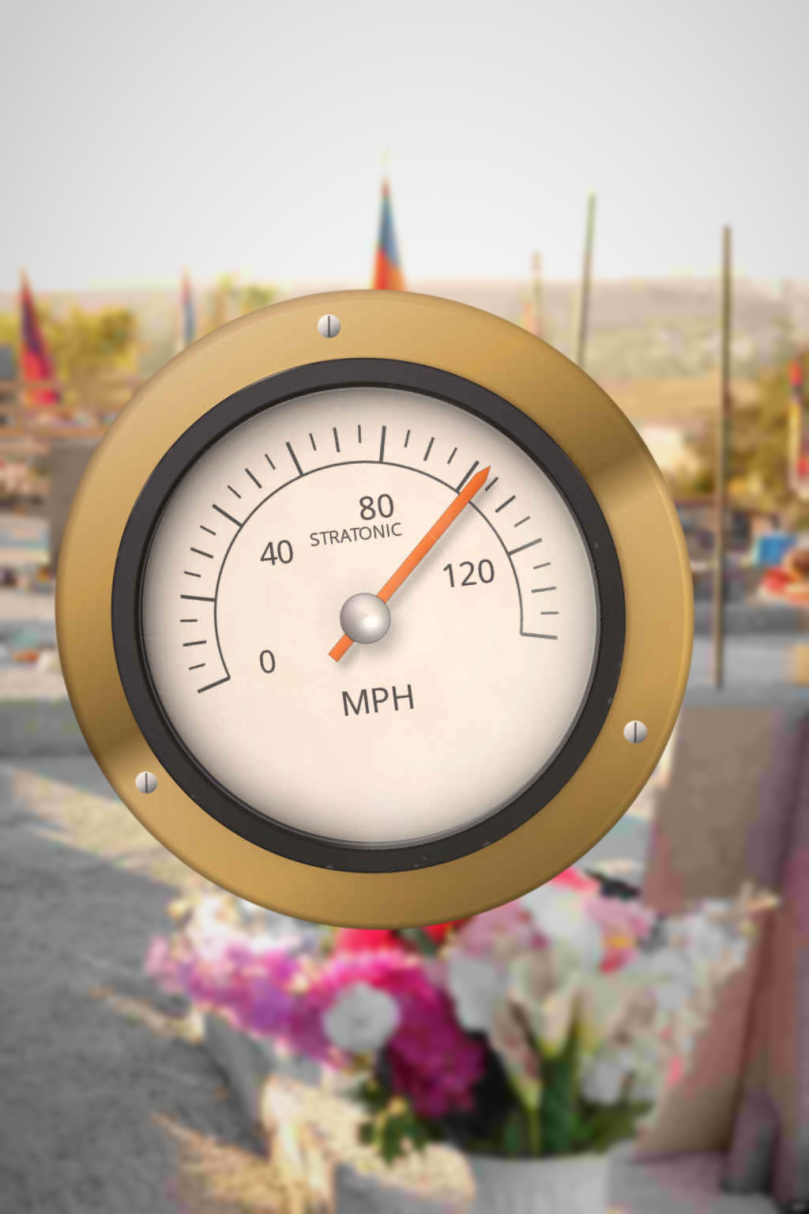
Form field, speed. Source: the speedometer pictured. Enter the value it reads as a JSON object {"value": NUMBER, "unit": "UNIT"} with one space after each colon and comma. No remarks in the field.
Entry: {"value": 102.5, "unit": "mph"}
